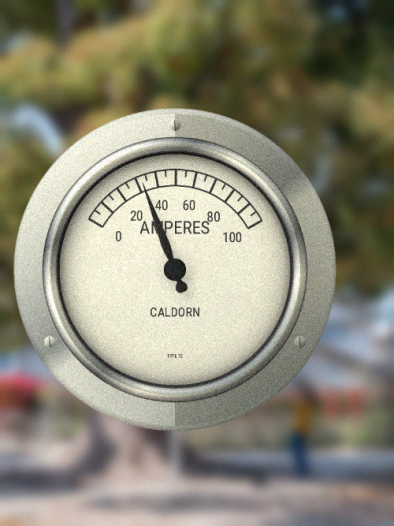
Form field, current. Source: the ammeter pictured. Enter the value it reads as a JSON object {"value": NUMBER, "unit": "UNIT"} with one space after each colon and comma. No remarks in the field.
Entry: {"value": 32.5, "unit": "A"}
